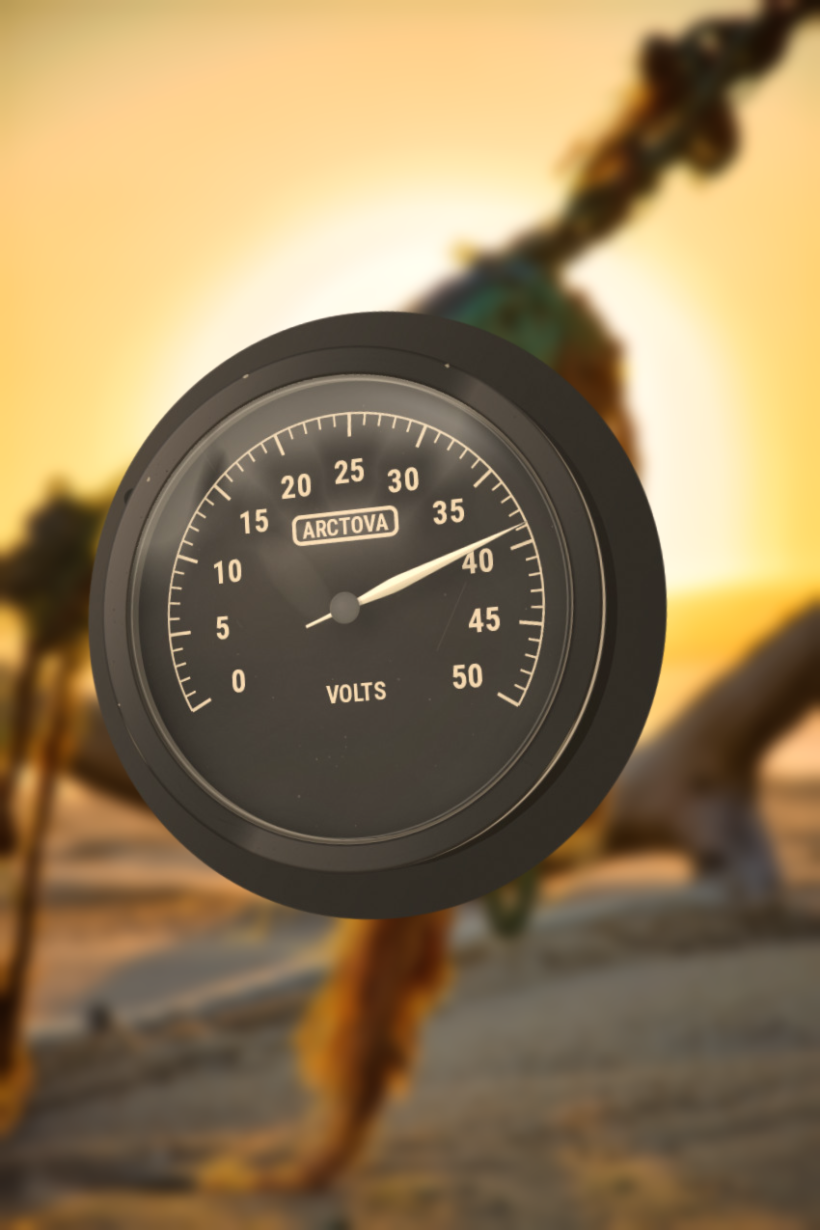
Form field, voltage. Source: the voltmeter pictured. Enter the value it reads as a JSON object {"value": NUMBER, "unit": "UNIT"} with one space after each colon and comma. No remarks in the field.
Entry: {"value": 39, "unit": "V"}
